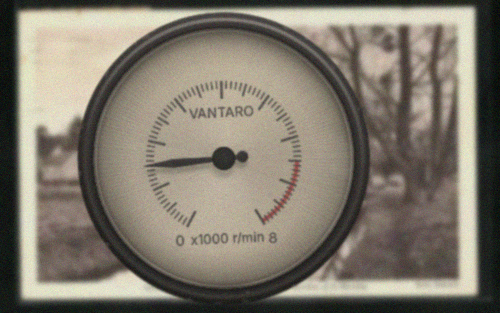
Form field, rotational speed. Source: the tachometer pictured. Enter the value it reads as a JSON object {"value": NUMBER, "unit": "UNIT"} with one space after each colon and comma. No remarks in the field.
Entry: {"value": 1500, "unit": "rpm"}
